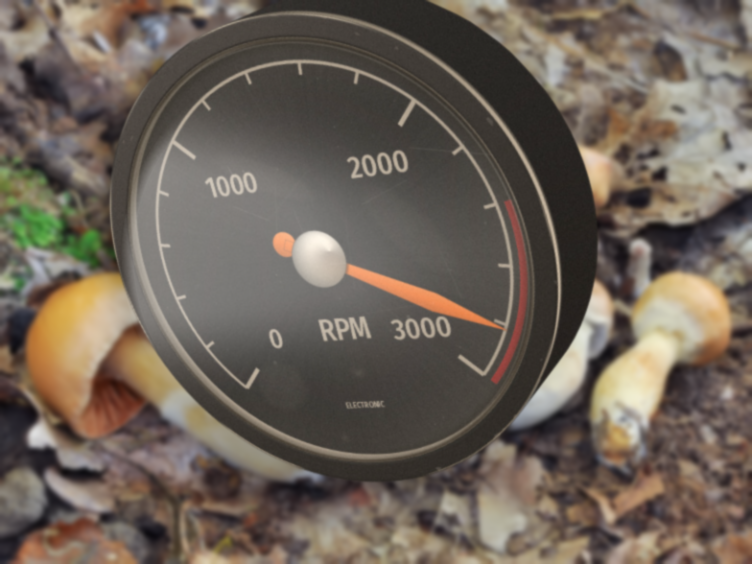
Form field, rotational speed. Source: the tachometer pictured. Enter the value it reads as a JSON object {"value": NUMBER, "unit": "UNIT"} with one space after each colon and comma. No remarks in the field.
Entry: {"value": 2800, "unit": "rpm"}
